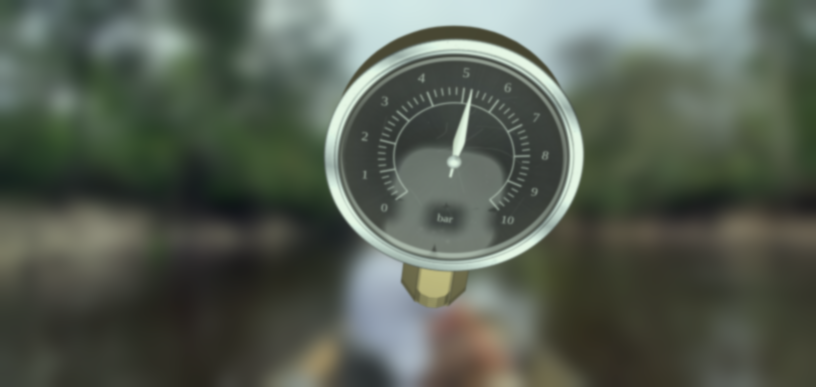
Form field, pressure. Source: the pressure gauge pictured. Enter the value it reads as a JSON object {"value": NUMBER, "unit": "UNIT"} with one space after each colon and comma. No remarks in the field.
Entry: {"value": 5.2, "unit": "bar"}
